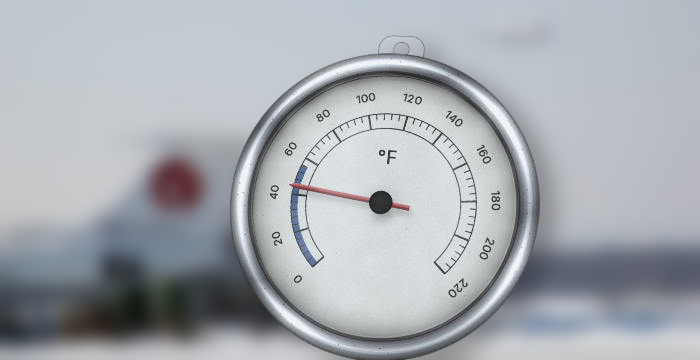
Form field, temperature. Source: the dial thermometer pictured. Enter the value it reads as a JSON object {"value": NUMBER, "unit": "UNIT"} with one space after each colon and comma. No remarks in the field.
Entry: {"value": 44, "unit": "°F"}
